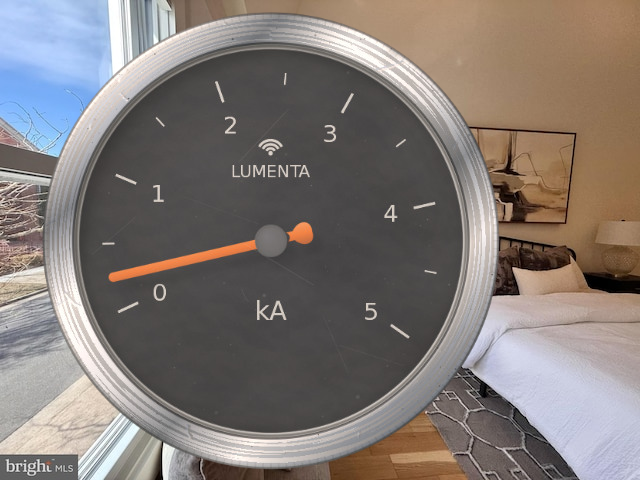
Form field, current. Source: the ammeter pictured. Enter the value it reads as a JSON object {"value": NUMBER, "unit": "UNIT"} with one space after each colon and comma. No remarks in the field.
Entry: {"value": 0.25, "unit": "kA"}
